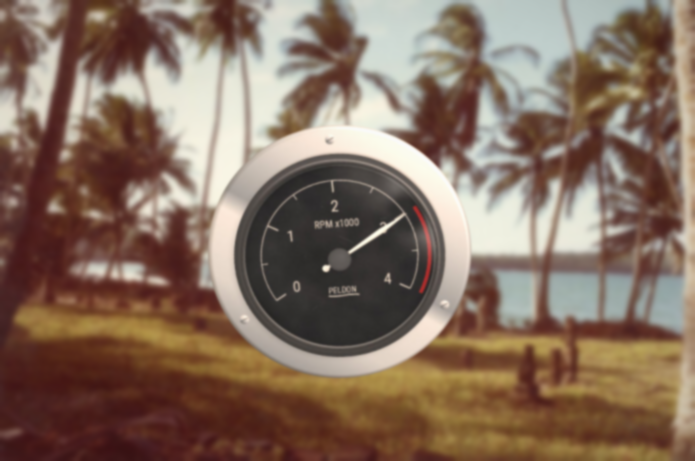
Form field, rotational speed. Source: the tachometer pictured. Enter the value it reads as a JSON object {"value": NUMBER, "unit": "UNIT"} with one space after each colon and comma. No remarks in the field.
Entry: {"value": 3000, "unit": "rpm"}
